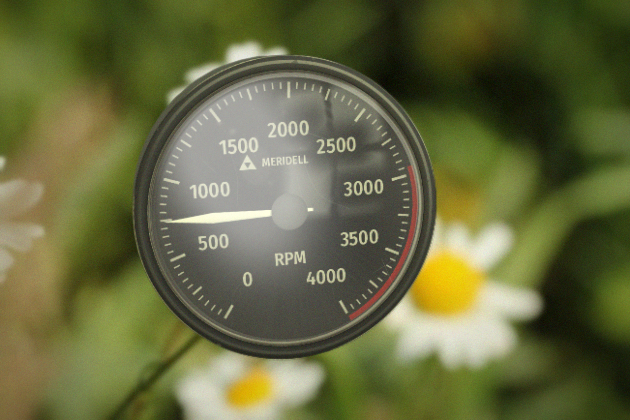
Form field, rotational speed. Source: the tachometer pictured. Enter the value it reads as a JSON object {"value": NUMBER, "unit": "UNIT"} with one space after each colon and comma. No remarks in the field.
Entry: {"value": 750, "unit": "rpm"}
